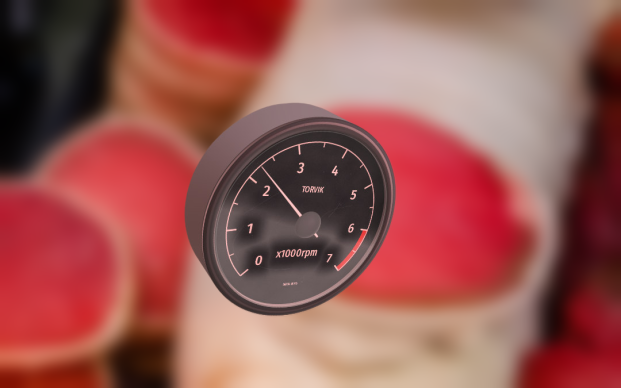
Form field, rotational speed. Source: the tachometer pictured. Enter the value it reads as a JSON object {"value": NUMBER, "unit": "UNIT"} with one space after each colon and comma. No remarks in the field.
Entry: {"value": 2250, "unit": "rpm"}
